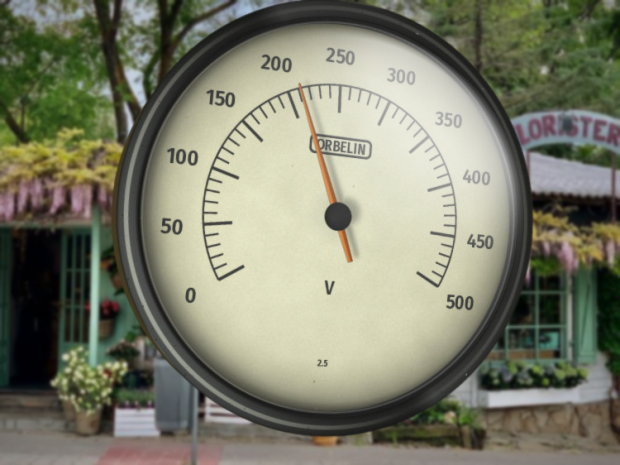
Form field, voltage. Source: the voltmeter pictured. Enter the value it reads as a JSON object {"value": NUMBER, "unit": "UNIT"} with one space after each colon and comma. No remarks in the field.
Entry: {"value": 210, "unit": "V"}
